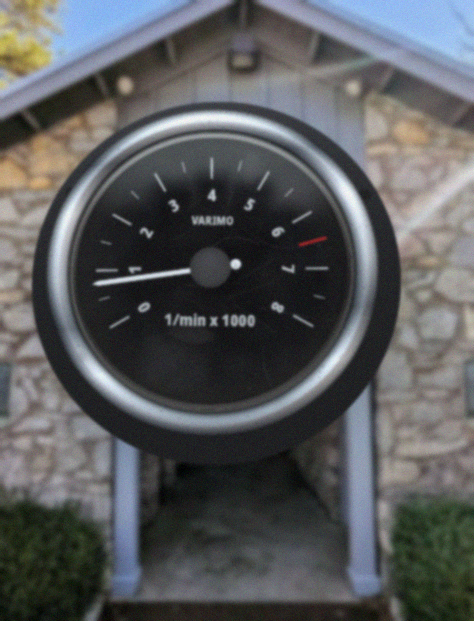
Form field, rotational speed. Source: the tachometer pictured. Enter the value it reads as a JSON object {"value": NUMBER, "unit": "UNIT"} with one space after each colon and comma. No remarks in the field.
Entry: {"value": 750, "unit": "rpm"}
